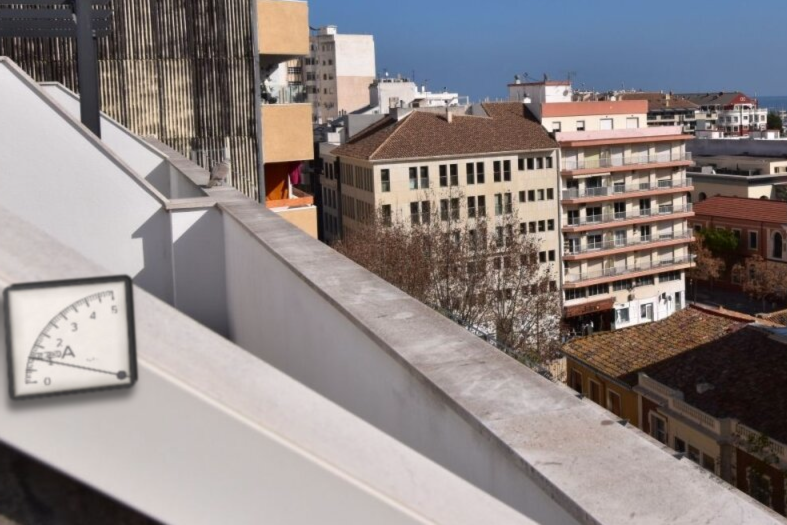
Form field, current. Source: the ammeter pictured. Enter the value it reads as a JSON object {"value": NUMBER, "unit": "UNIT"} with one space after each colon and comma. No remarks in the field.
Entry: {"value": 1, "unit": "A"}
